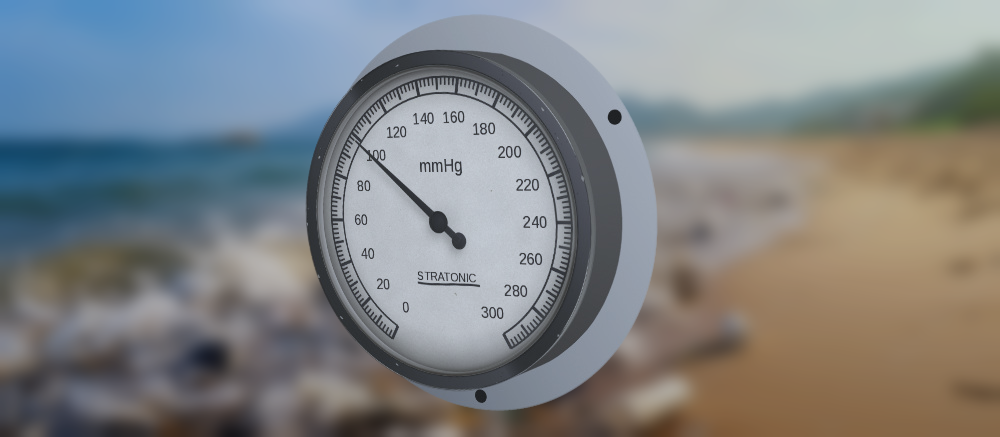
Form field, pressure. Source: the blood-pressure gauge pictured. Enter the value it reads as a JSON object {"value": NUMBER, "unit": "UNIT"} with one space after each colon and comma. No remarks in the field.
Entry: {"value": 100, "unit": "mmHg"}
